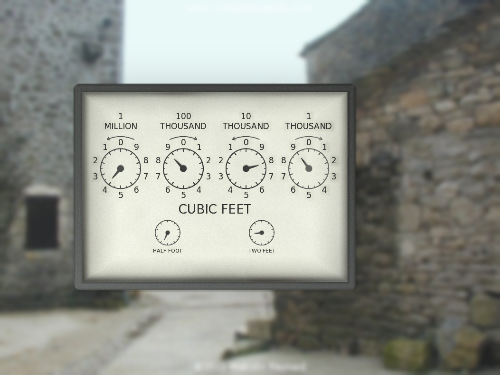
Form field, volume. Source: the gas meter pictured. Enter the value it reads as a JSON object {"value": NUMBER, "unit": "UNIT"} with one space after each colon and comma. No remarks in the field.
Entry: {"value": 387900, "unit": "ft³"}
